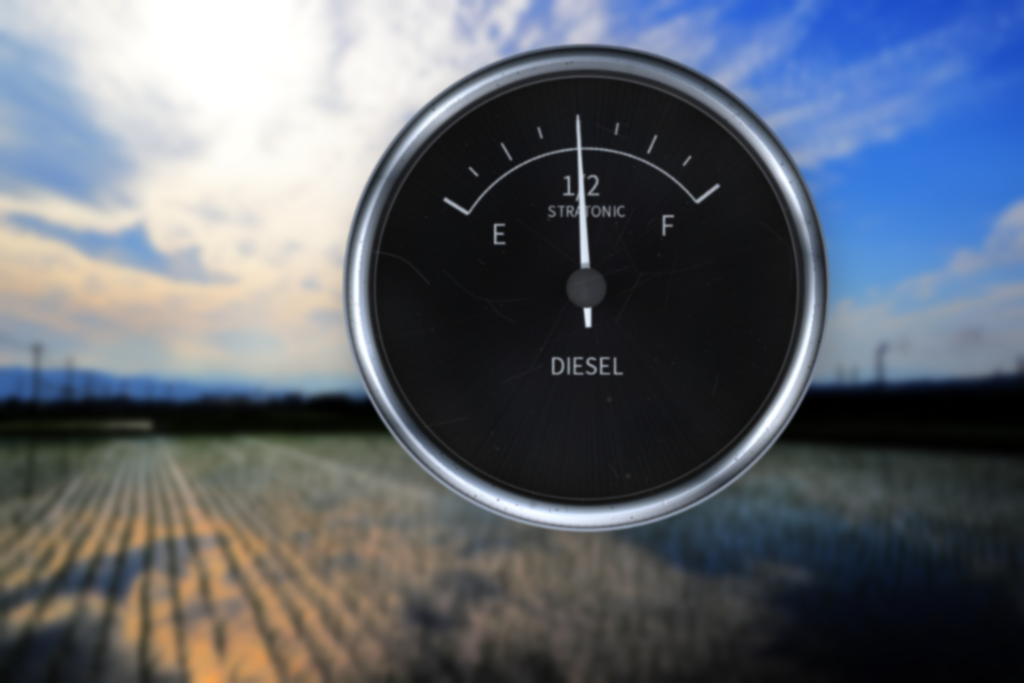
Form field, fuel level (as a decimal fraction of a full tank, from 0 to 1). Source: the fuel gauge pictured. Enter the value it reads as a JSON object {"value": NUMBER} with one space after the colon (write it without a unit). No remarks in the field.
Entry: {"value": 0.5}
